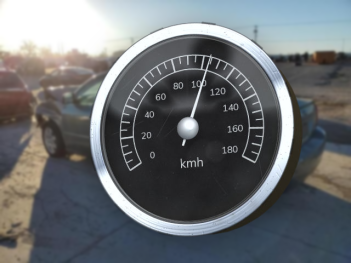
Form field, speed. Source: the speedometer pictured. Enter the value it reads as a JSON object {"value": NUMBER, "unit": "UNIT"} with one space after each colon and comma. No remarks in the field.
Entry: {"value": 105, "unit": "km/h"}
